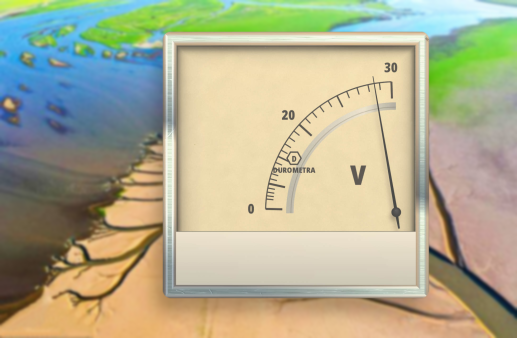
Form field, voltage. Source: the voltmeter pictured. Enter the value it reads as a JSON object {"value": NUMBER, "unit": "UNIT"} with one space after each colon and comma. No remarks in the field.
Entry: {"value": 28.5, "unit": "V"}
